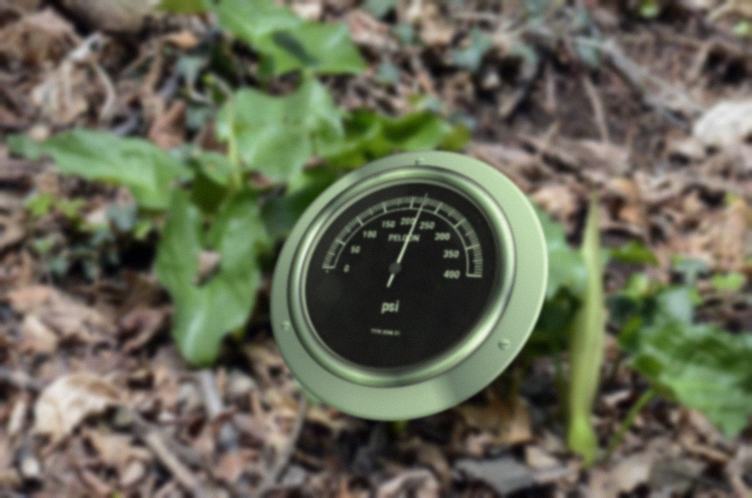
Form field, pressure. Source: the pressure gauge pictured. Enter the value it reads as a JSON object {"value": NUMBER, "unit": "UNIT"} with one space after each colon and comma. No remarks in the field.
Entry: {"value": 225, "unit": "psi"}
